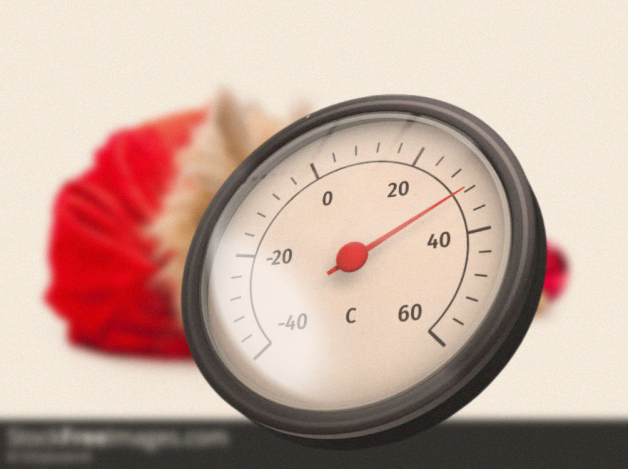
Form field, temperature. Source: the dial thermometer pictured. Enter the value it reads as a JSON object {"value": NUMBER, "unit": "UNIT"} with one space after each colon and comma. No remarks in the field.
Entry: {"value": 32, "unit": "°C"}
